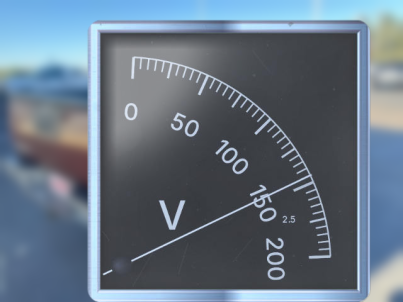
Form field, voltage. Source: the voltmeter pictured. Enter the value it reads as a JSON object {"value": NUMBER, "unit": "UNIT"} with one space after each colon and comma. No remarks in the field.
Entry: {"value": 145, "unit": "V"}
